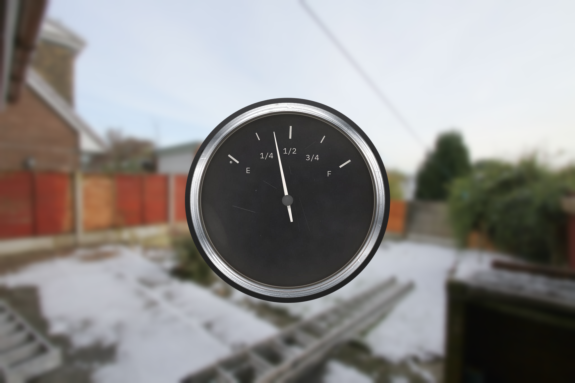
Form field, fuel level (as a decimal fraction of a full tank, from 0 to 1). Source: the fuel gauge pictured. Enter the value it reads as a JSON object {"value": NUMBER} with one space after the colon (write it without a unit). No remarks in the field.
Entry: {"value": 0.375}
